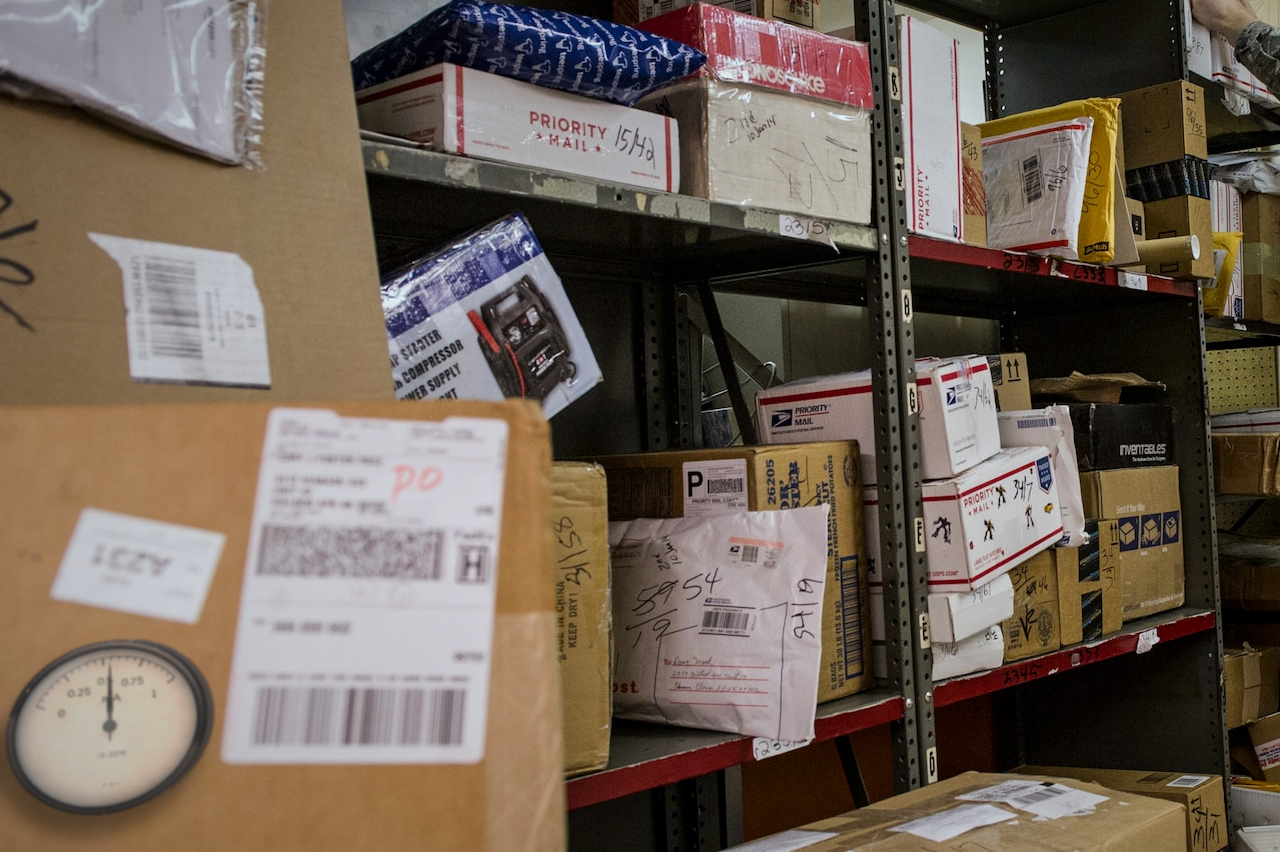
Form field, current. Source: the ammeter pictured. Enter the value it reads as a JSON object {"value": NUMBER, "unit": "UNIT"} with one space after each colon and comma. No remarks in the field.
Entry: {"value": 0.55, "unit": "mA"}
